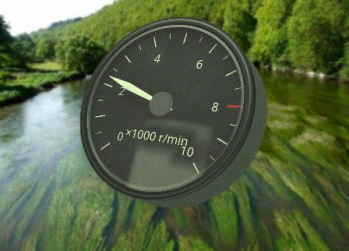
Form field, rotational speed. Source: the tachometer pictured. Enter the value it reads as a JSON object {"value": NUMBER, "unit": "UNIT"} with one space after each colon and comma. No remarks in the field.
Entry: {"value": 2250, "unit": "rpm"}
